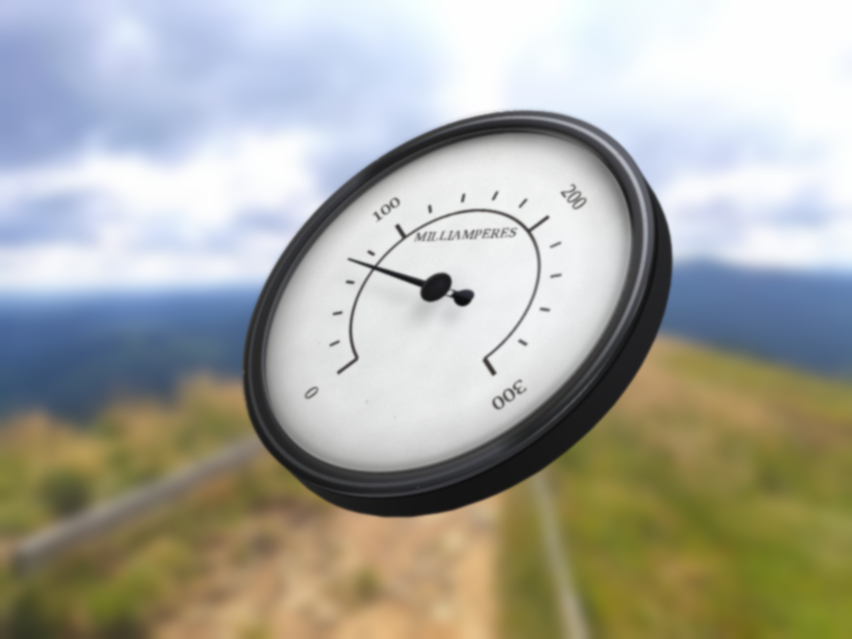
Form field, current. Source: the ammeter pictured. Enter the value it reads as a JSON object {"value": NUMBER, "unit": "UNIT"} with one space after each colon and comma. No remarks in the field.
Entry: {"value": 70, "unit": "mA"}
